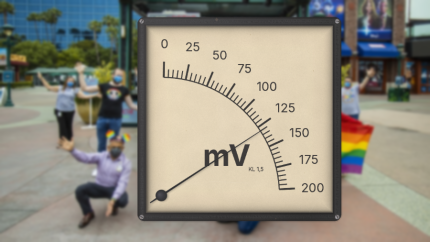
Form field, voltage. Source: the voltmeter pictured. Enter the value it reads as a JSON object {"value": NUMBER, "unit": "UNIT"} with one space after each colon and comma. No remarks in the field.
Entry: {"value": 130, "unit": "mV"}
